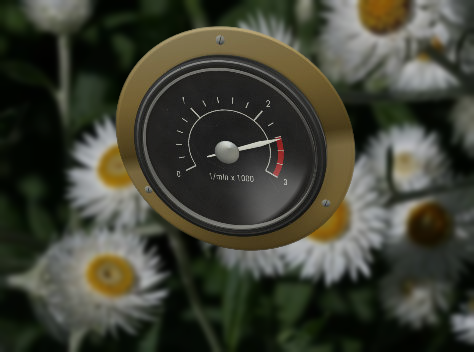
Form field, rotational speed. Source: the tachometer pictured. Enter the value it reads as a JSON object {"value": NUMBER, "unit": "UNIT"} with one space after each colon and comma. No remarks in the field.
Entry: {"value": 2400, "unit": "rpm"}
